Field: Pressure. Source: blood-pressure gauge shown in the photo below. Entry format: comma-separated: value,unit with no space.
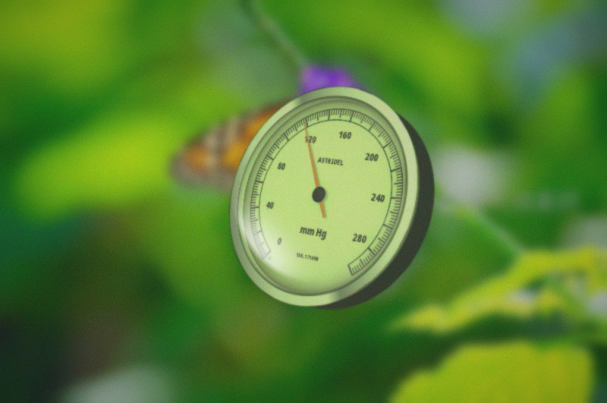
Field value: 120,mmHg
